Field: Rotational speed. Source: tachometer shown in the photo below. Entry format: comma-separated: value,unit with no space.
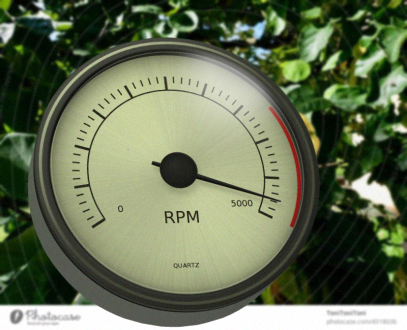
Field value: 4800,rpm
